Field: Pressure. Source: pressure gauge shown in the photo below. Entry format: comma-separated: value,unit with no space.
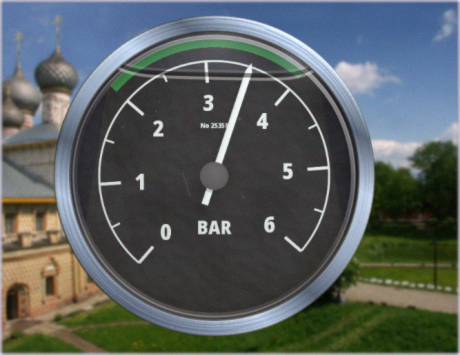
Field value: 3.5,bar
